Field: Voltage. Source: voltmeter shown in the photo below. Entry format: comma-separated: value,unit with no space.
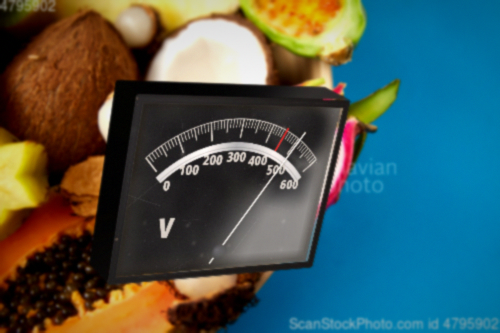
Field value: 500,V
